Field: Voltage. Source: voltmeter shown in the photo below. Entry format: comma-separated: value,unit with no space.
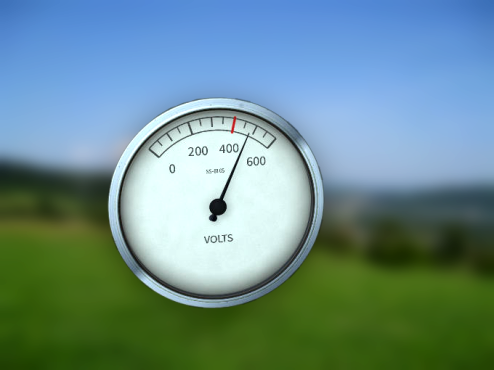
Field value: 475,V
